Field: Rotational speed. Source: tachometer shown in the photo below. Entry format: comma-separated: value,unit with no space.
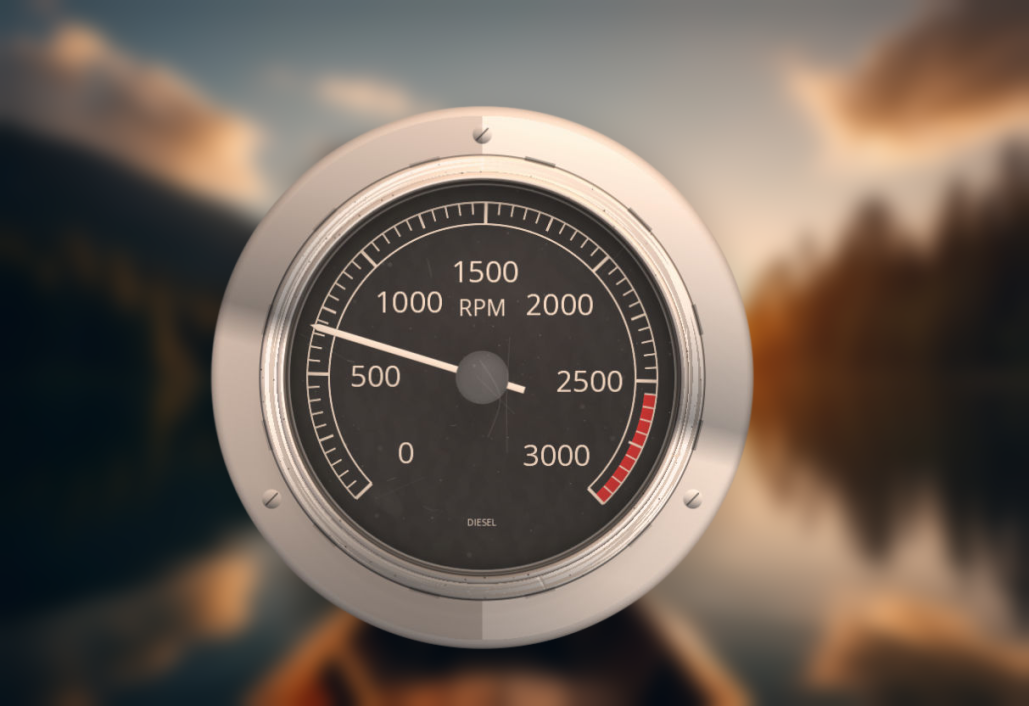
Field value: 675,rpm
